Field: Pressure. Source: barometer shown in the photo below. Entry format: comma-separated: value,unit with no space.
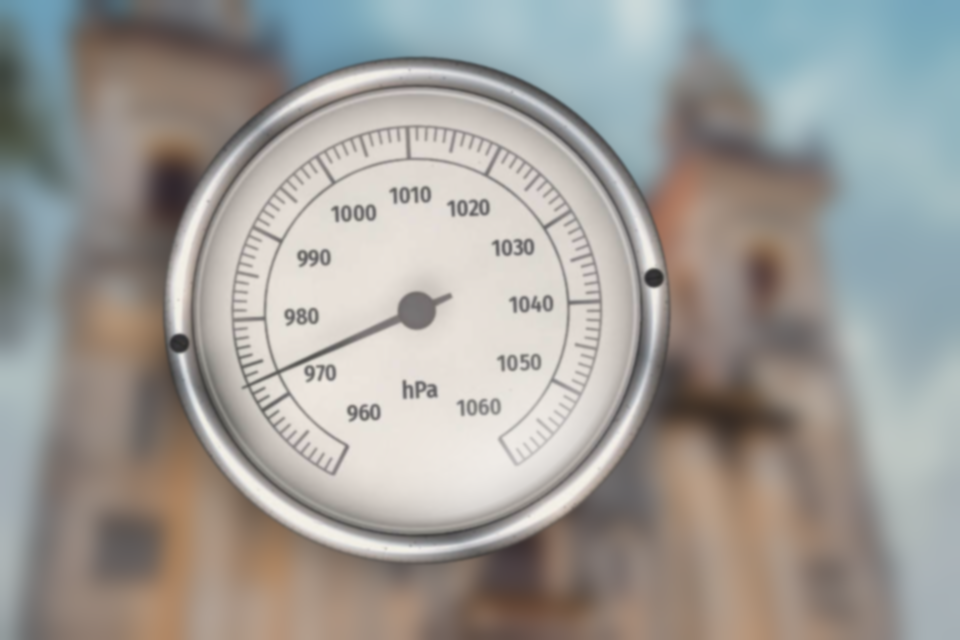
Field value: 973,hPa
